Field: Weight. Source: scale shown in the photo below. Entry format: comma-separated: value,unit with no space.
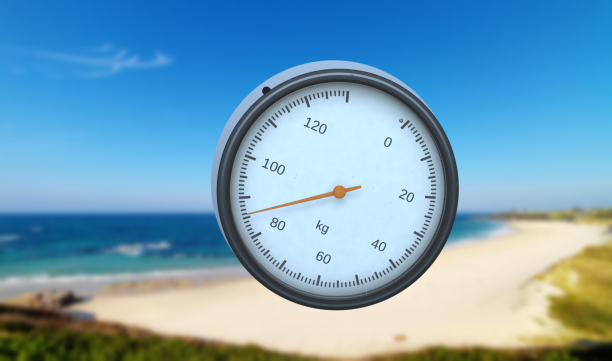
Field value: 86,kg
